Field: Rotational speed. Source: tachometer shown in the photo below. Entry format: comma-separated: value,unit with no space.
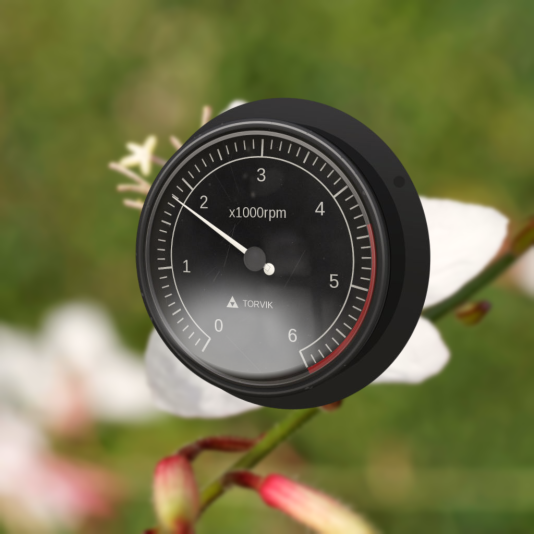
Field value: 1800,rpm
